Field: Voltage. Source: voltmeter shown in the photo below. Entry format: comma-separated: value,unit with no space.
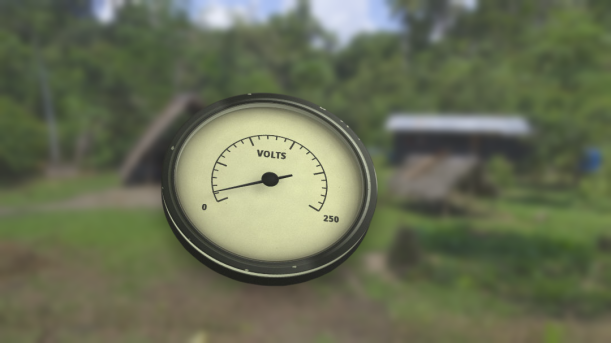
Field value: 10,V
